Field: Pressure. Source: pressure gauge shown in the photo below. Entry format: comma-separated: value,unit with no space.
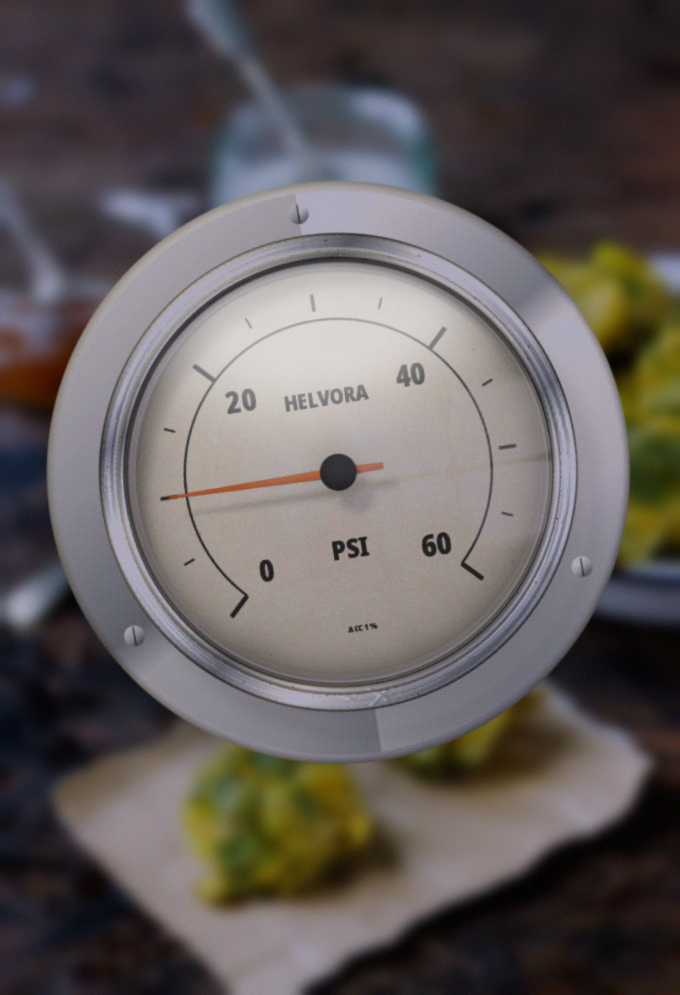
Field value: 10,psi
